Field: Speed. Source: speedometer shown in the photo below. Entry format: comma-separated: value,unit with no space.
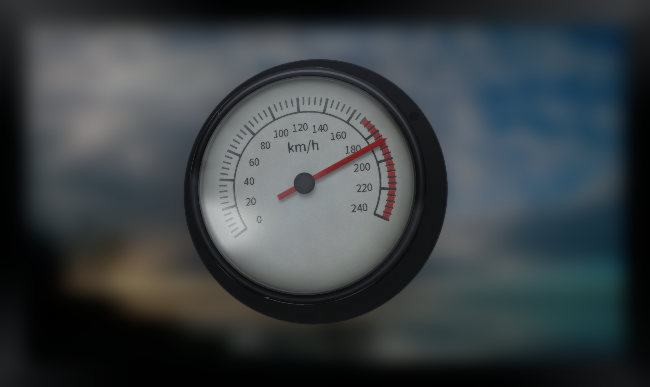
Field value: 188,km/h
